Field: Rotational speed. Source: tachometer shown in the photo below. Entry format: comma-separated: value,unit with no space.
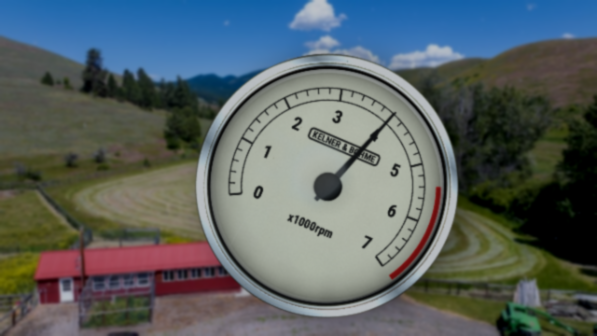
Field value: 4000,rpm
